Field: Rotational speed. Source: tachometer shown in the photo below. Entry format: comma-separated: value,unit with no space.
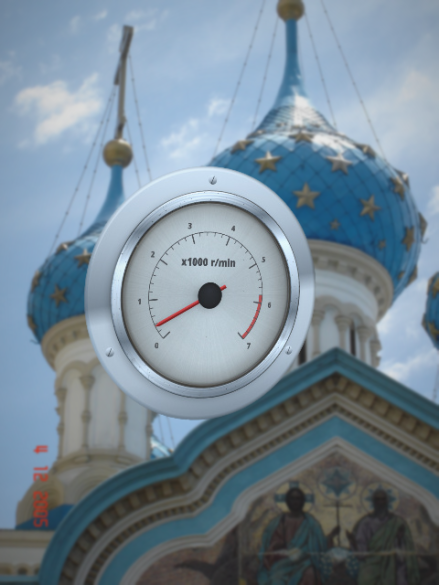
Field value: 400,rpm
